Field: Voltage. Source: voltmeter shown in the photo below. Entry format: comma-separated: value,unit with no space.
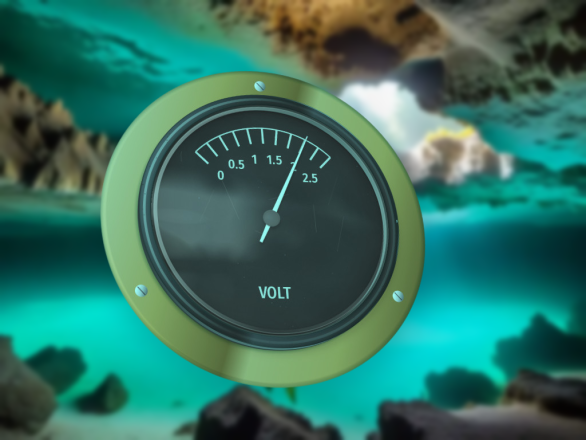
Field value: 2,V
